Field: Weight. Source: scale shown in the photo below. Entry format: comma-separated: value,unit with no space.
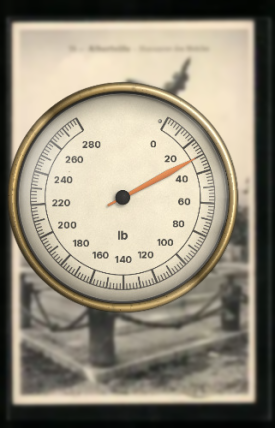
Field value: 30,lb
